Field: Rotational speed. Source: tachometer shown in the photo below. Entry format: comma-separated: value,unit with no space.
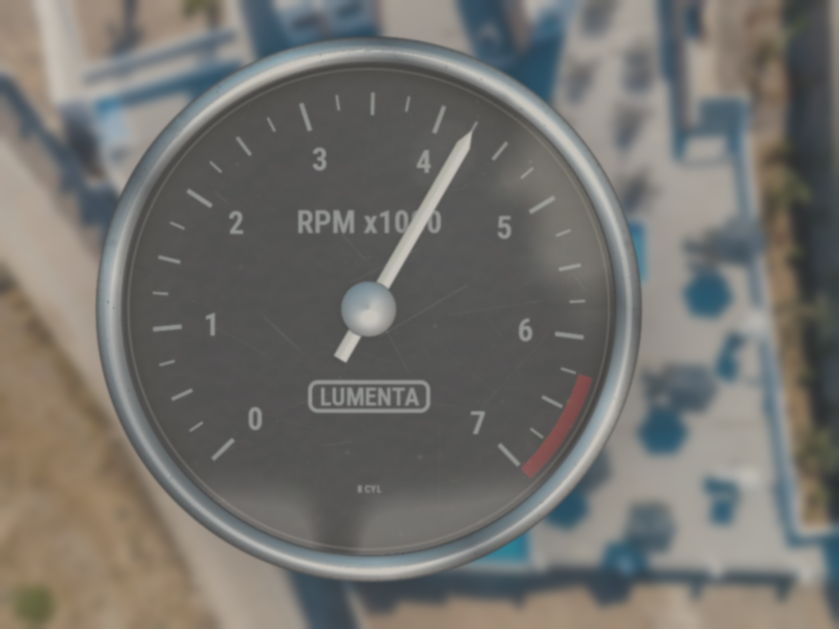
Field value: 4250,rpm
